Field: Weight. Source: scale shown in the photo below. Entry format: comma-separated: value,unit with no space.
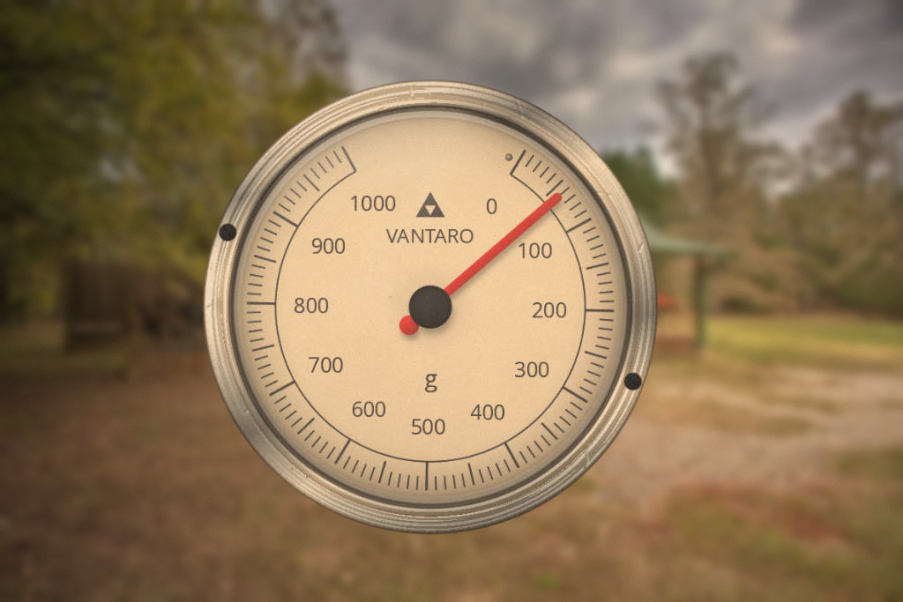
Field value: 60,g
